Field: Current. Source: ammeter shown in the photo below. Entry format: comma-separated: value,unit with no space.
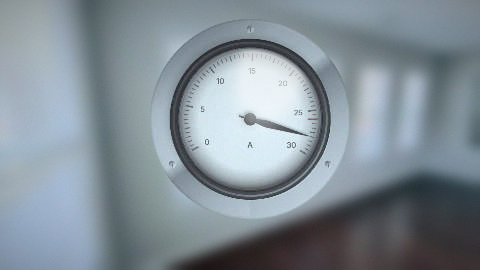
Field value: 28,A
